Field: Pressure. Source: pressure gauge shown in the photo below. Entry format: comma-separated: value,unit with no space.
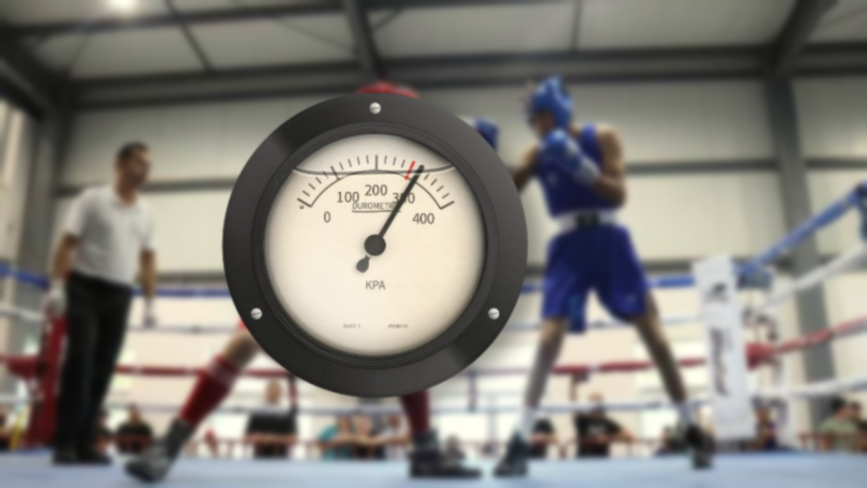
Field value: 300,kPa
